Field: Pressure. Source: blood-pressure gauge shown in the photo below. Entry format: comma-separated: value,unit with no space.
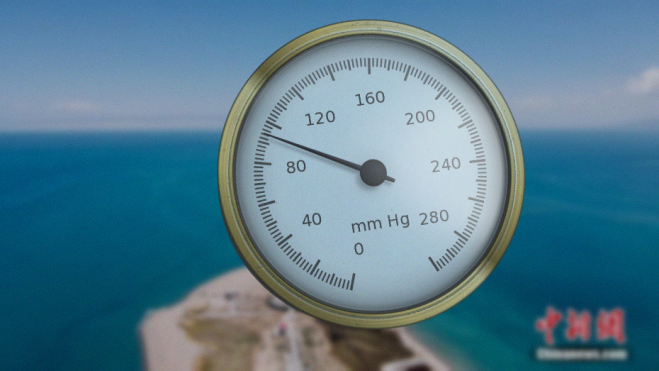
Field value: 94,mmHg
